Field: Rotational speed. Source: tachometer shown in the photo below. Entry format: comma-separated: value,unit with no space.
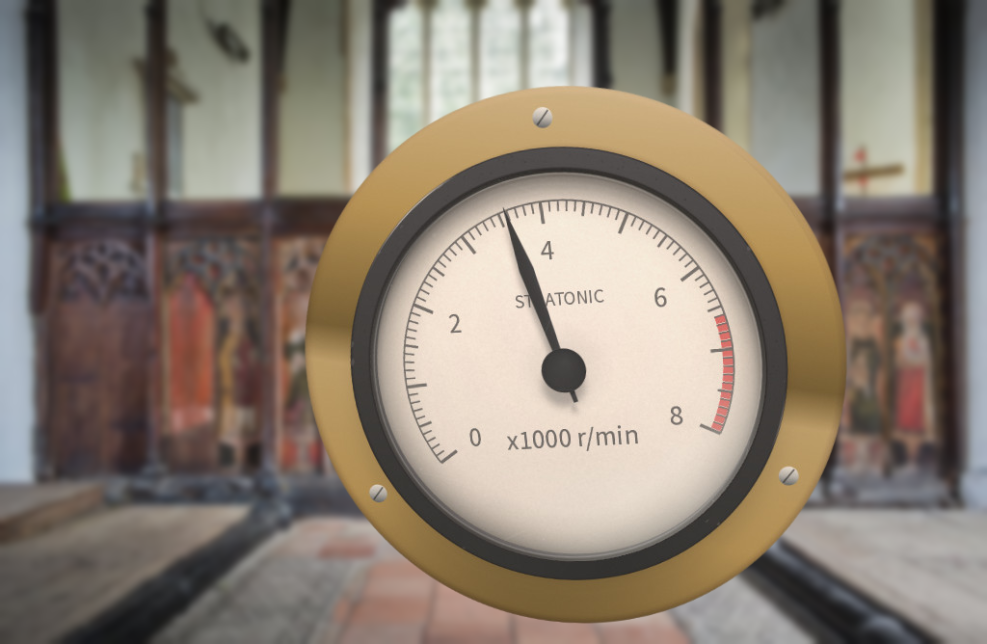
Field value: 3600,rpm
